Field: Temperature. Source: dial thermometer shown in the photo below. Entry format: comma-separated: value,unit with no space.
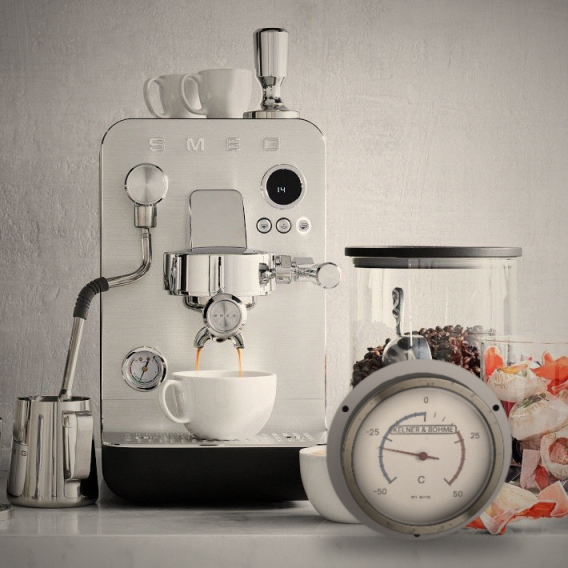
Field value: -30,°C
